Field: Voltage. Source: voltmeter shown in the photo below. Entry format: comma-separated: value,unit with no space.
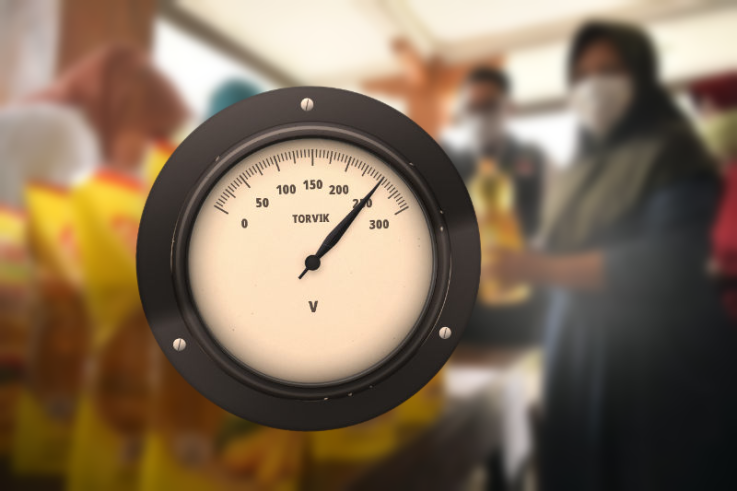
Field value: 250,V
